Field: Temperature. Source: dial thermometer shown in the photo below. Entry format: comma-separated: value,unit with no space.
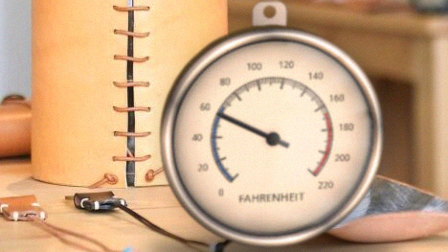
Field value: 60,°F
